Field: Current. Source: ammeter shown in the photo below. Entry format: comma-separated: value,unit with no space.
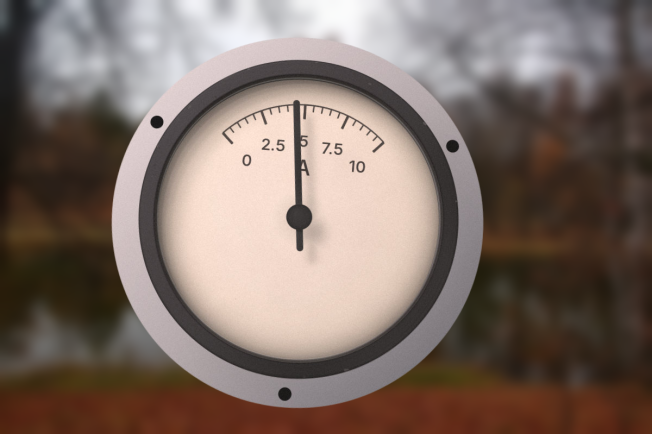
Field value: 4.5,A
